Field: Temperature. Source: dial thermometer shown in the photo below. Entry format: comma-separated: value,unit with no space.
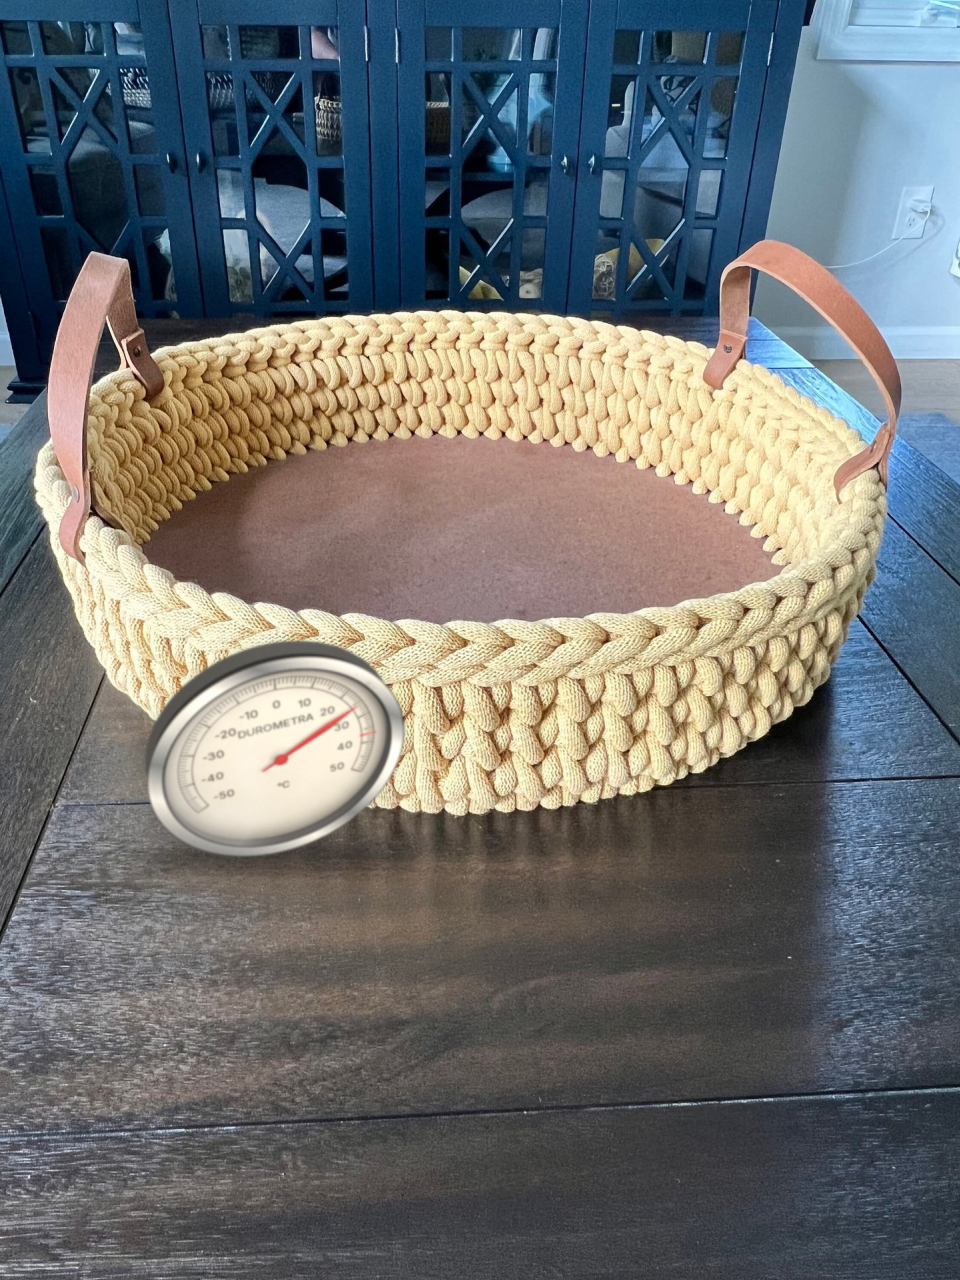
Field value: 25,°C
